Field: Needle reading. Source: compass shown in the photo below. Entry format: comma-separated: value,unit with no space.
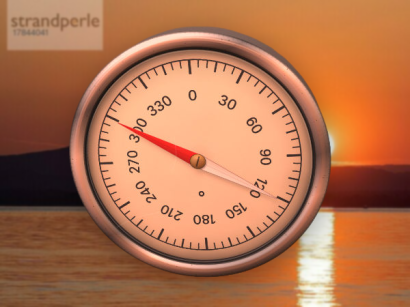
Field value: 300,°
